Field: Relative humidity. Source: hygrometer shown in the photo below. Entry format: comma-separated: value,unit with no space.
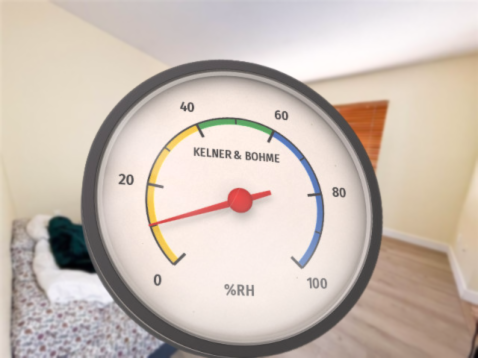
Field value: 10,%
